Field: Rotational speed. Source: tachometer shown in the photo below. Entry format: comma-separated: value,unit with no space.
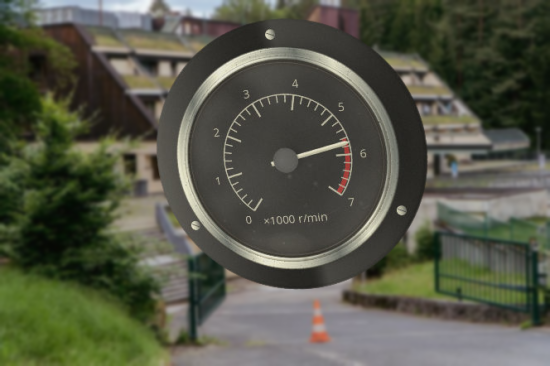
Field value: 5700,rpm
